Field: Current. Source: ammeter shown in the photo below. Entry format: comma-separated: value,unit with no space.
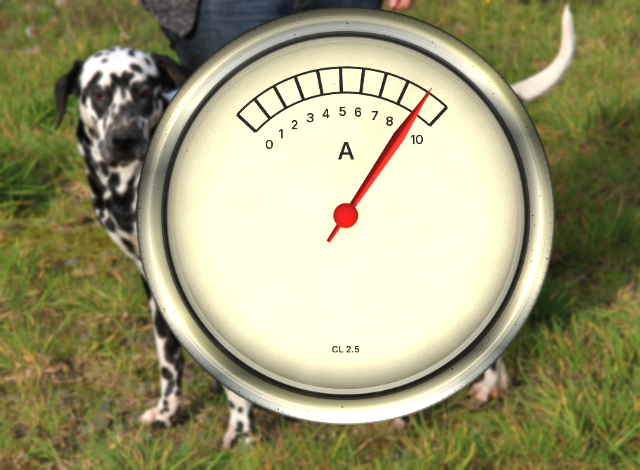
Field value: 9,A
